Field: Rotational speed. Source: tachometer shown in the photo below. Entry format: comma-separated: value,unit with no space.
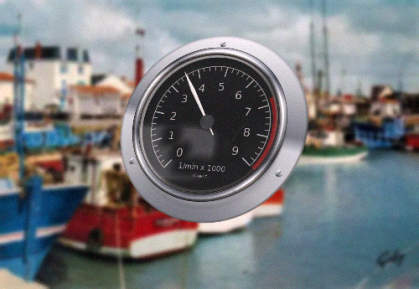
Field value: 3600,rpm
